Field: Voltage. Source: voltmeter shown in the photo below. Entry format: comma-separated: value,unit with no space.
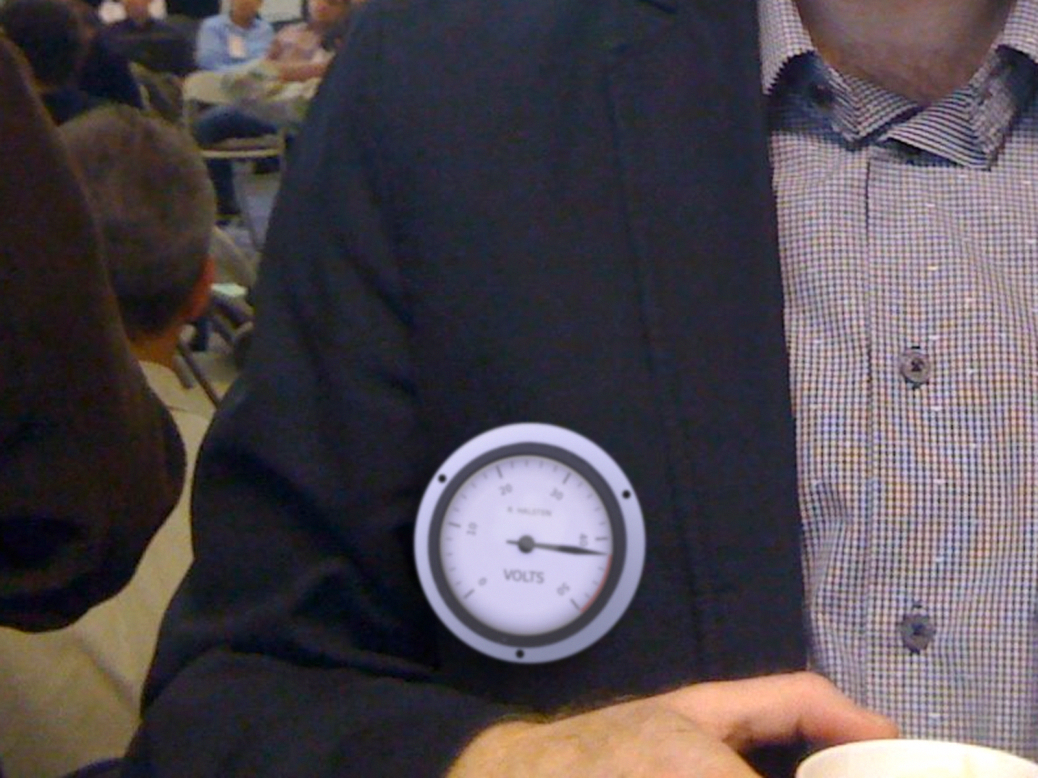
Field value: 42,V
